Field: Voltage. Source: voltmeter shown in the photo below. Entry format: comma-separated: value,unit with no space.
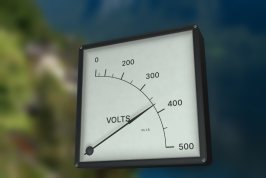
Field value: 375,V
